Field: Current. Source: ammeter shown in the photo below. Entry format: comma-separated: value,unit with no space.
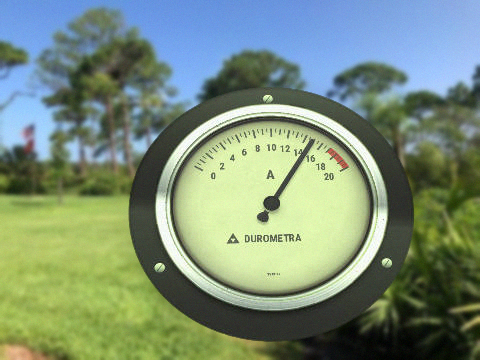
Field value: 15,A
